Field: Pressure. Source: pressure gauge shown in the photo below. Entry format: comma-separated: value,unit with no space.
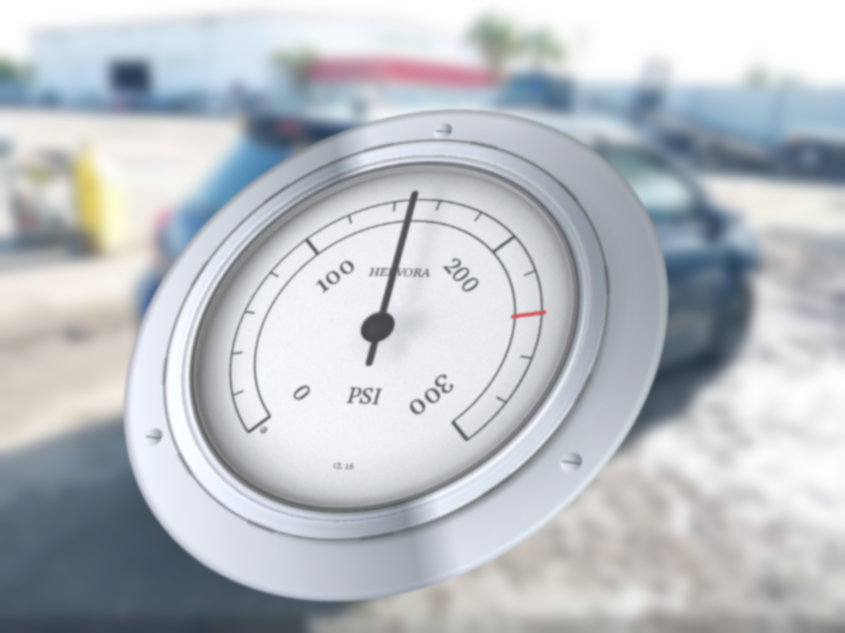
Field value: 150,psi
